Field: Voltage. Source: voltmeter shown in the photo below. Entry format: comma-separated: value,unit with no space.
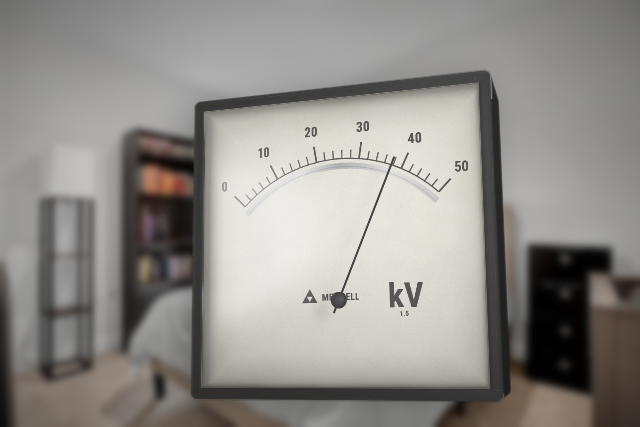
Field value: 38,kV
